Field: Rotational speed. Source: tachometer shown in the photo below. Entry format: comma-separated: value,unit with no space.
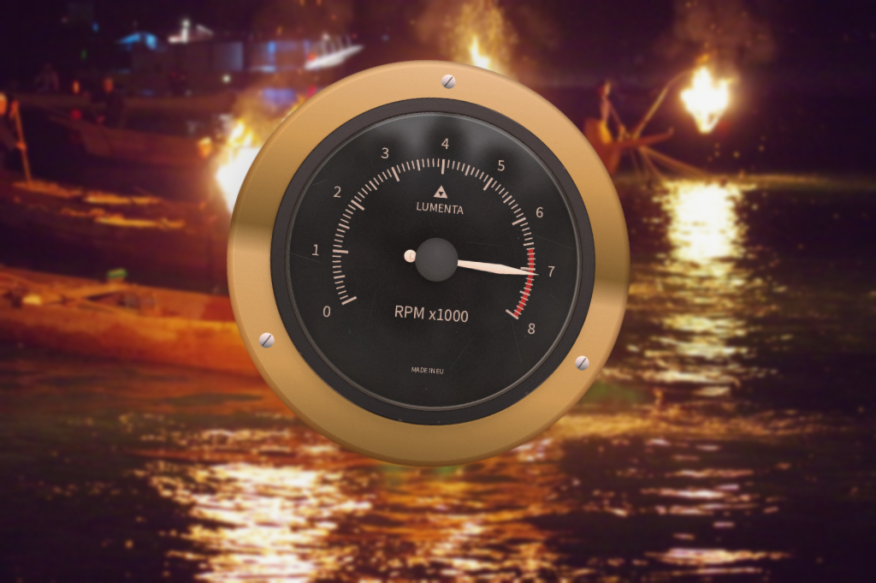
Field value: 7100,rpm
